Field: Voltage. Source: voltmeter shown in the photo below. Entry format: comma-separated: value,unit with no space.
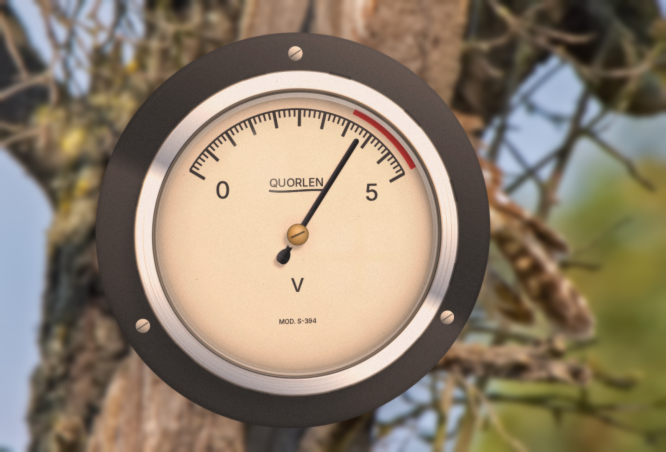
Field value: 3.8,V
